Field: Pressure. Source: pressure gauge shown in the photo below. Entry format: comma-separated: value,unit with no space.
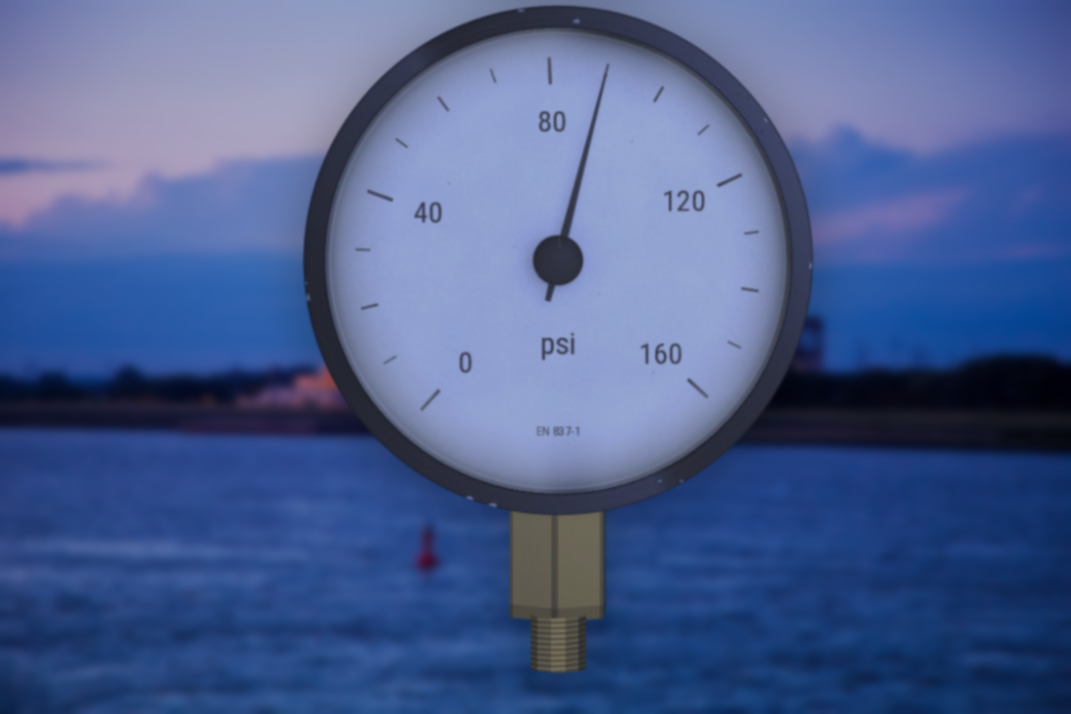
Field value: 90,psi
